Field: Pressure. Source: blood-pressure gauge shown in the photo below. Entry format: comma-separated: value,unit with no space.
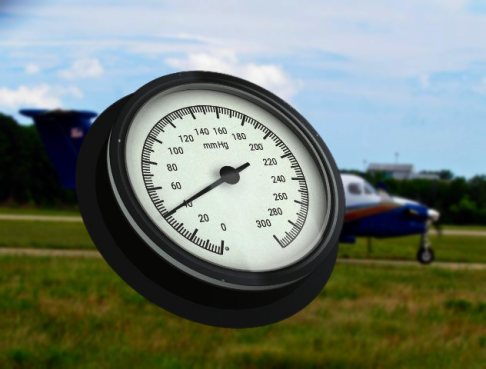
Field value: 40,mmHg
